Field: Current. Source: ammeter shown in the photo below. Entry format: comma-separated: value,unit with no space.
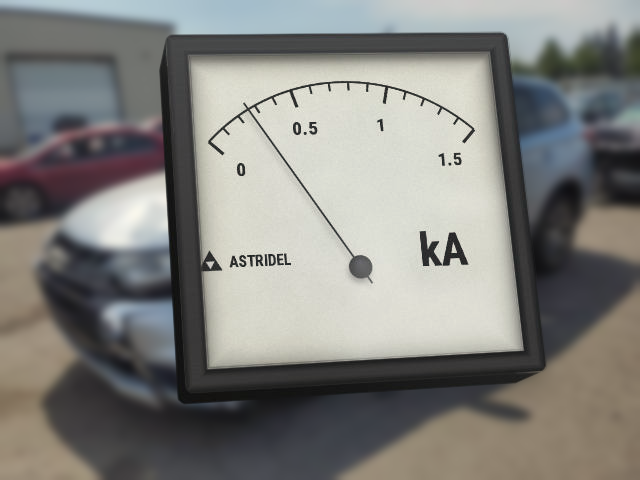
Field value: 0.25,kA
